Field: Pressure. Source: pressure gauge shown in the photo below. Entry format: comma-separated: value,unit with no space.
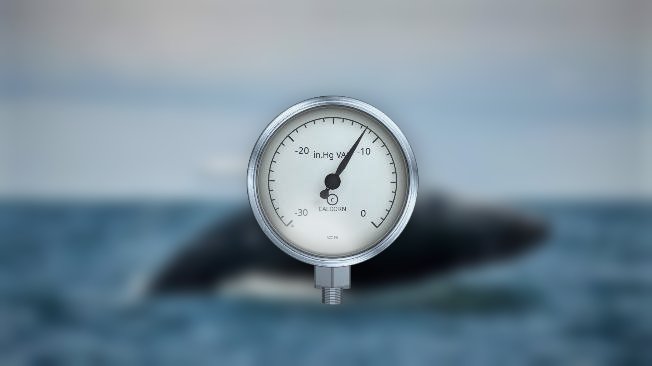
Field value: -11.5,inHg
